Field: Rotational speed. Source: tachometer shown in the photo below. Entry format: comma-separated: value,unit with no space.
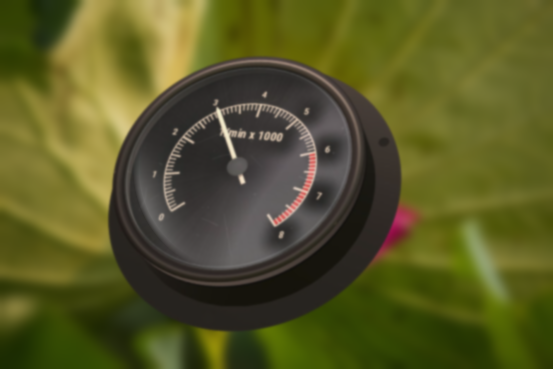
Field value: 3000,rpm
